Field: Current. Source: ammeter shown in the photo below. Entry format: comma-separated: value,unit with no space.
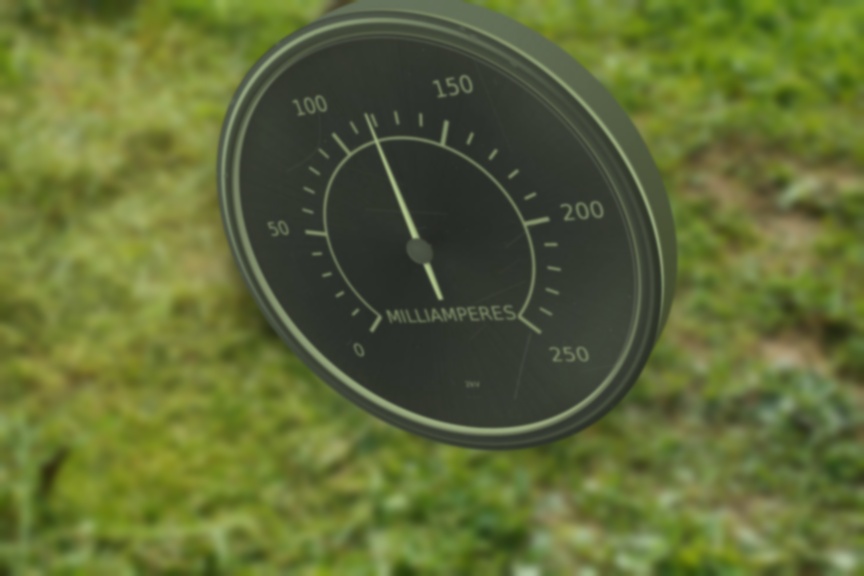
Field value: 120,mA
